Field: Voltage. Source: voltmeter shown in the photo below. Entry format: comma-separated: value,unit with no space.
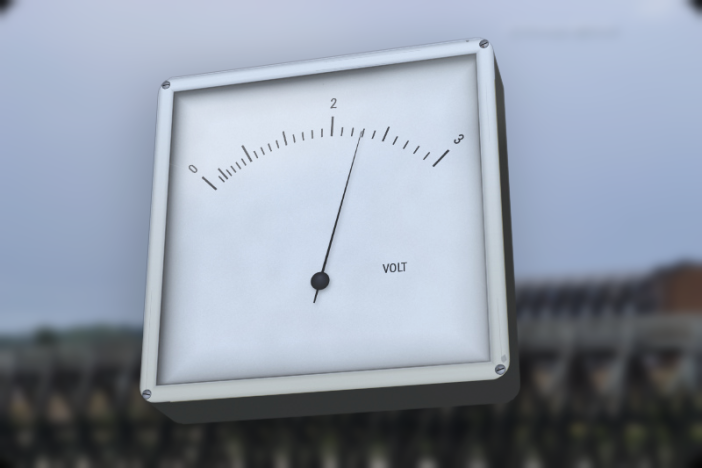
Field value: 2.3,V
